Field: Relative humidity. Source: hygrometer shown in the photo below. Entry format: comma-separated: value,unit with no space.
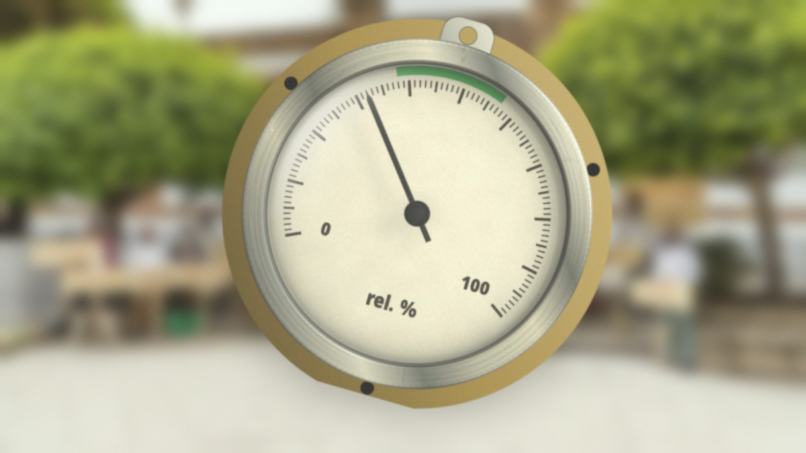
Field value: 32,%
